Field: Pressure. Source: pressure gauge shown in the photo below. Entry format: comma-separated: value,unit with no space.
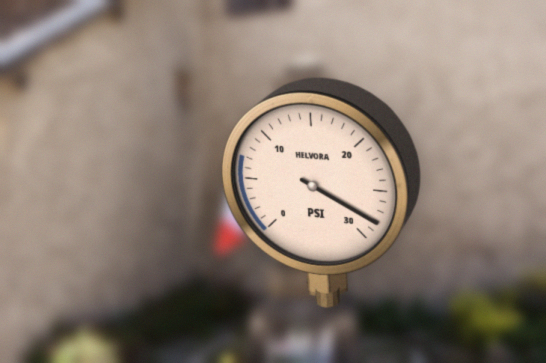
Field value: 28,psi
